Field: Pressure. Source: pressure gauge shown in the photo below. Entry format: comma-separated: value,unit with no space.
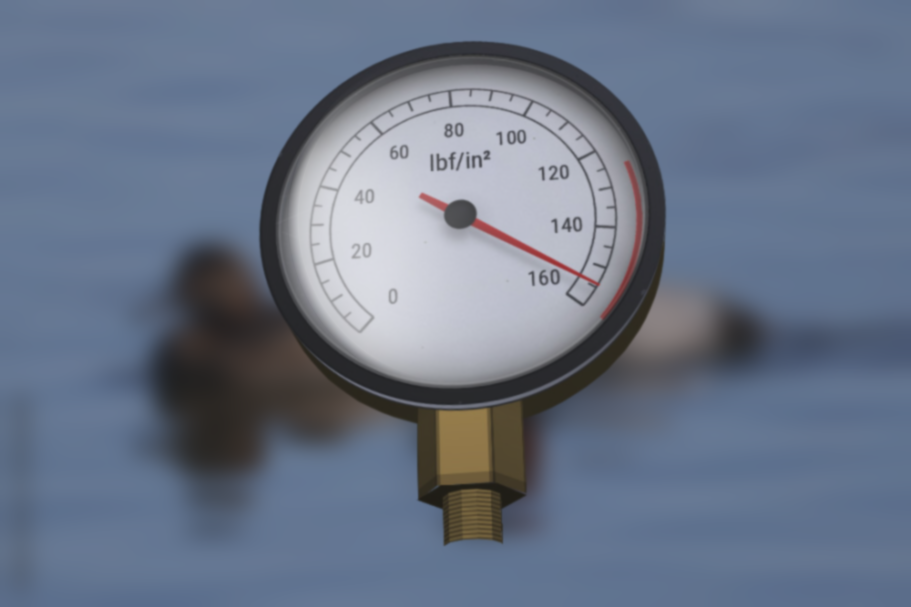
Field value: 155,psi
